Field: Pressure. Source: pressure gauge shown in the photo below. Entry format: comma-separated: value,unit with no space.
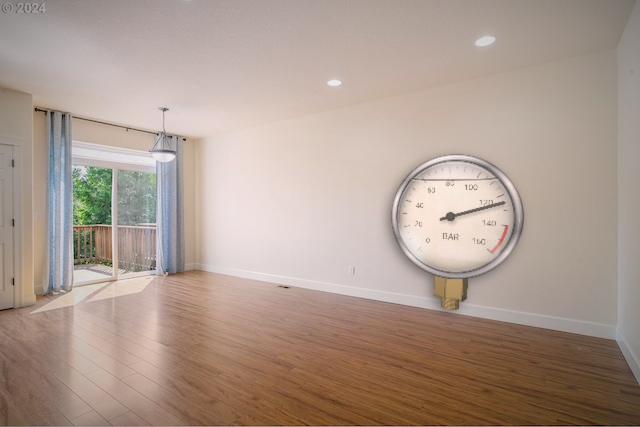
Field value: 125,bar
